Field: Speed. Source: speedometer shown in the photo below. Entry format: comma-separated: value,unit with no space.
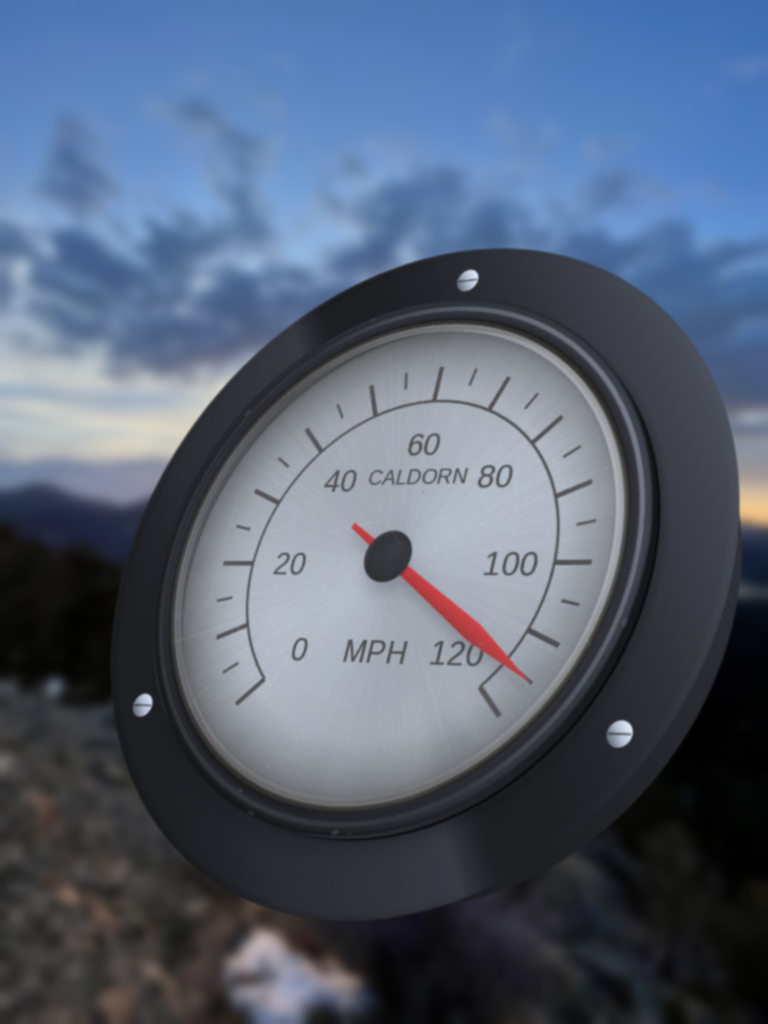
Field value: 115,mph
